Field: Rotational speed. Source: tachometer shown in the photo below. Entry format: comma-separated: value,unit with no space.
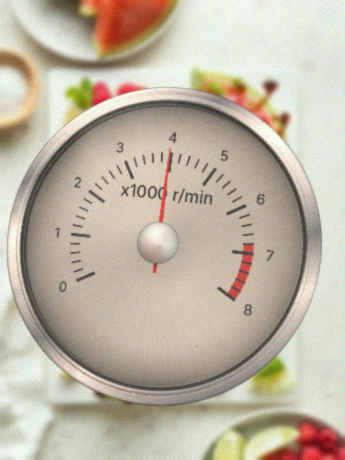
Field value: 4000,rpm
